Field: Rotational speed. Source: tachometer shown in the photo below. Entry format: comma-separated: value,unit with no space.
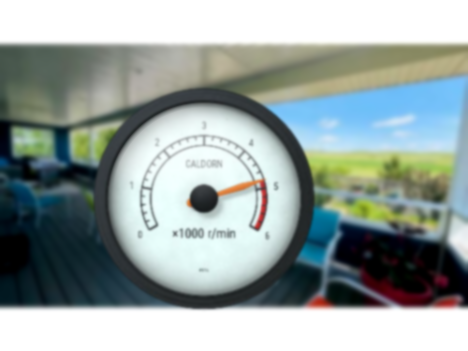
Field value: 4800,rpm
